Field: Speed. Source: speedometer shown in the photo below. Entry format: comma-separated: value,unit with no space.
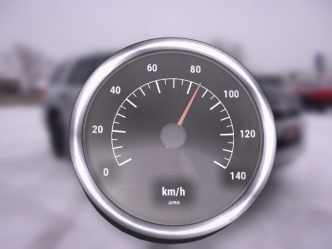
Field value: 85,km/h
